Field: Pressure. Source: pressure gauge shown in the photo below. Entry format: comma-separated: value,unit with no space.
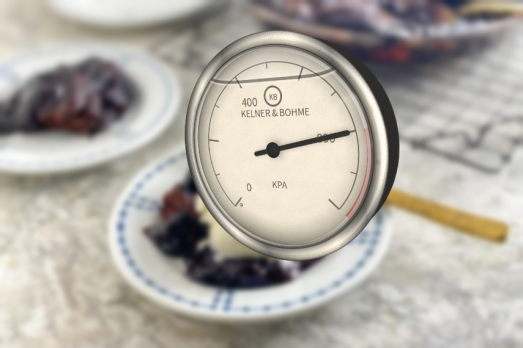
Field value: 800,kPa
